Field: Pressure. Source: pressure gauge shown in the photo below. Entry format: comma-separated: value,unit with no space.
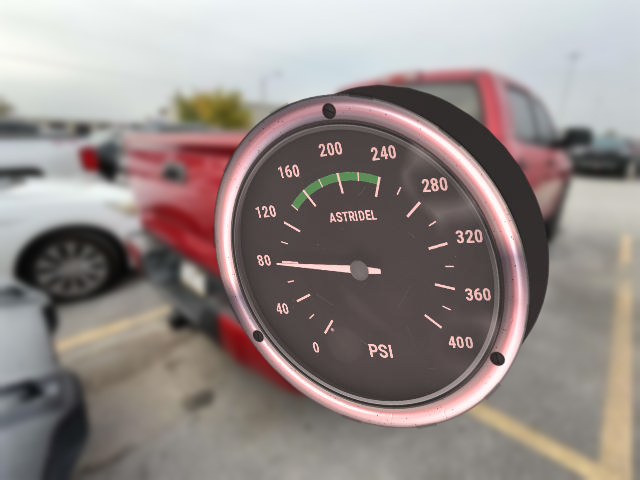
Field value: 80,psi
